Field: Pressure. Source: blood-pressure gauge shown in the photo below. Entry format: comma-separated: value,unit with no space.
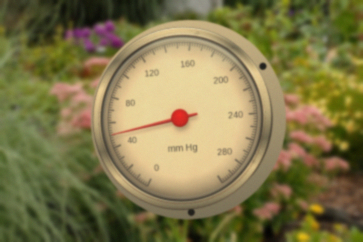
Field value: 50,mmHg
